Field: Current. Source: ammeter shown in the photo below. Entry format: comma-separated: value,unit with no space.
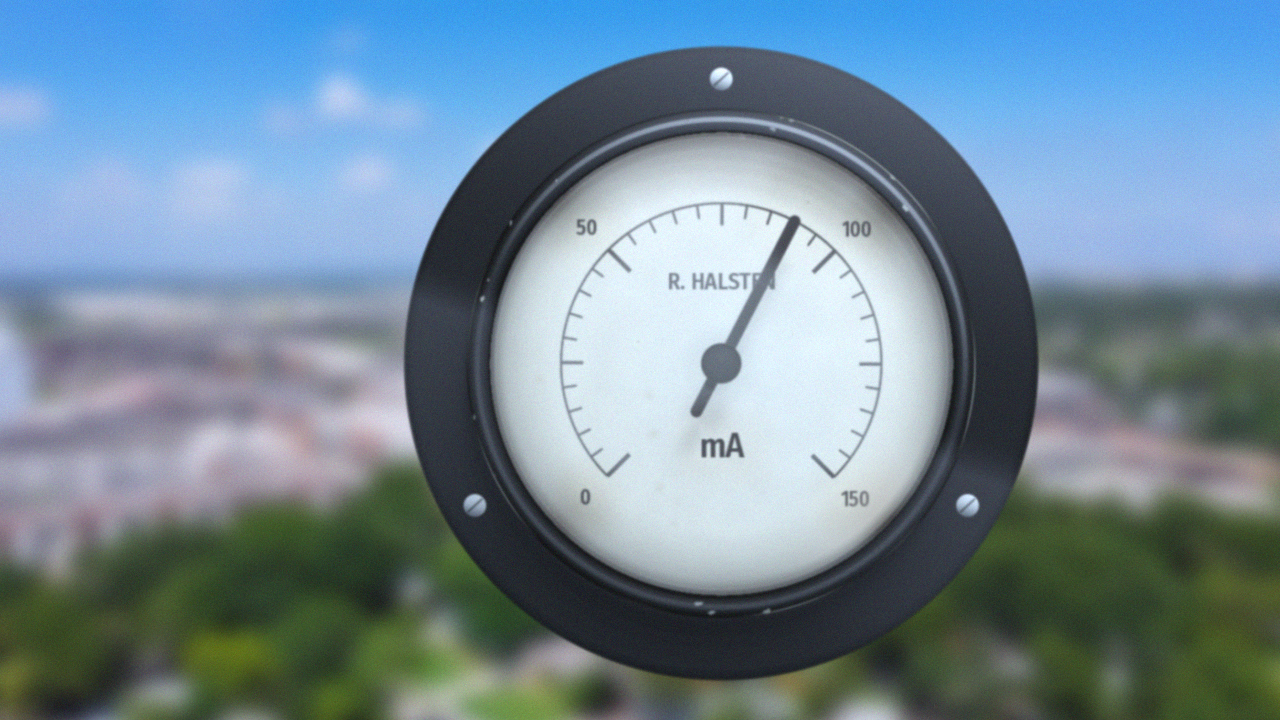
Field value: 90,mA
